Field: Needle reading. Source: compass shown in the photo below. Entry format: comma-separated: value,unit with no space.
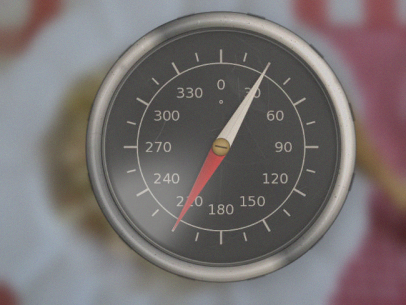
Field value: 210,°
